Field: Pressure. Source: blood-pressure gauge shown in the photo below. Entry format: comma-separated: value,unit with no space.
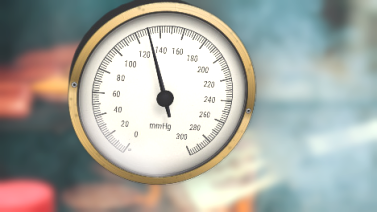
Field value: 130,mmHg
